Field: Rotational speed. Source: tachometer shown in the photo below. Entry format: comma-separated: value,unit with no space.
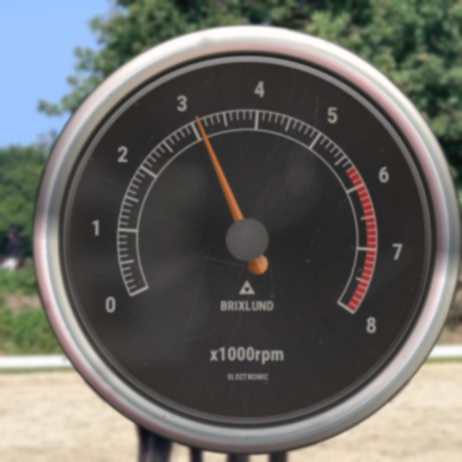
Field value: 3100,rpm
